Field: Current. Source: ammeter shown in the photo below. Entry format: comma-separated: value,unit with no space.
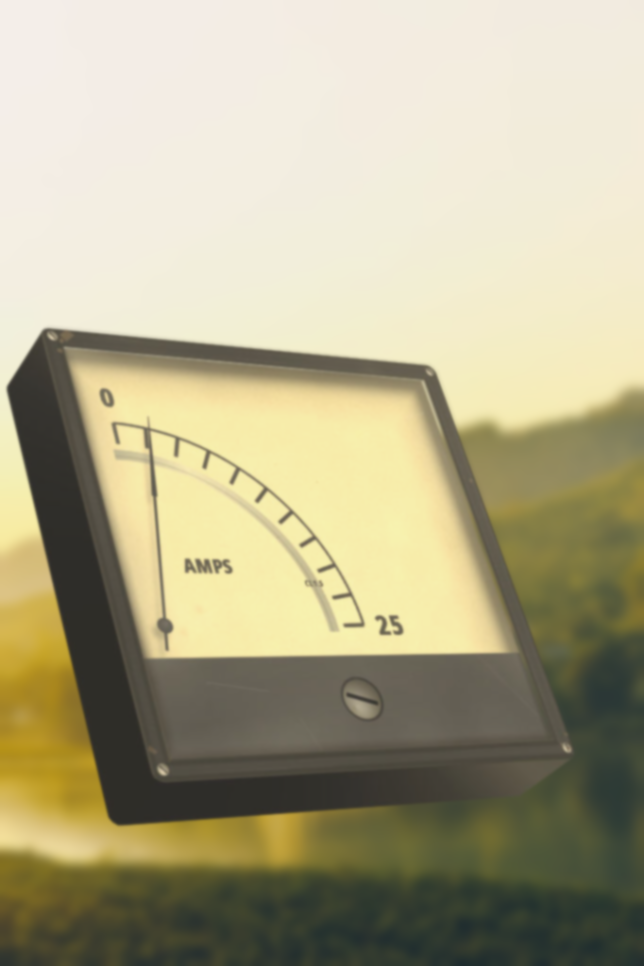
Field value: 2.5,A
